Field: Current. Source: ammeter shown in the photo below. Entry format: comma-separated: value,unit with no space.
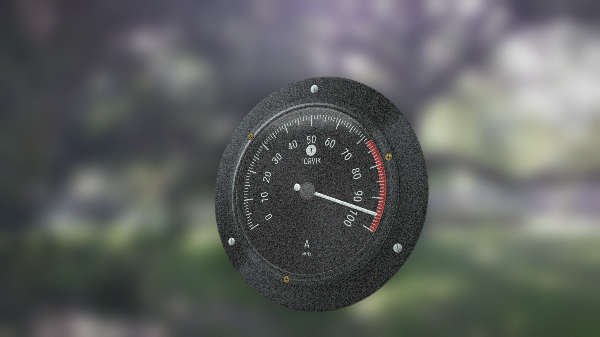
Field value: 95,A
